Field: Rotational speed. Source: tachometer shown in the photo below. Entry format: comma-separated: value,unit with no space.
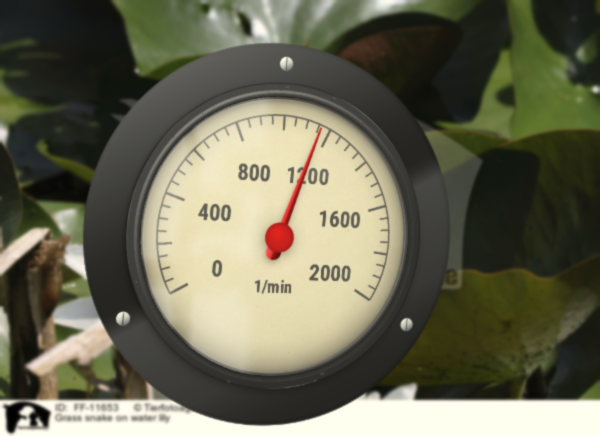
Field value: 1150,rpm
